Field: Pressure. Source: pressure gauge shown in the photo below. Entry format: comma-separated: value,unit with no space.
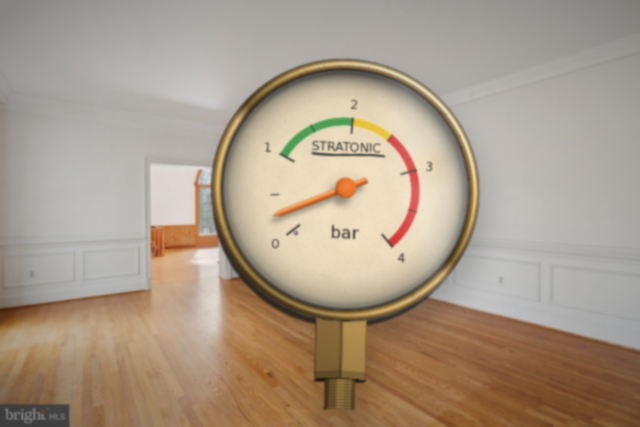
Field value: 0.25,bar
